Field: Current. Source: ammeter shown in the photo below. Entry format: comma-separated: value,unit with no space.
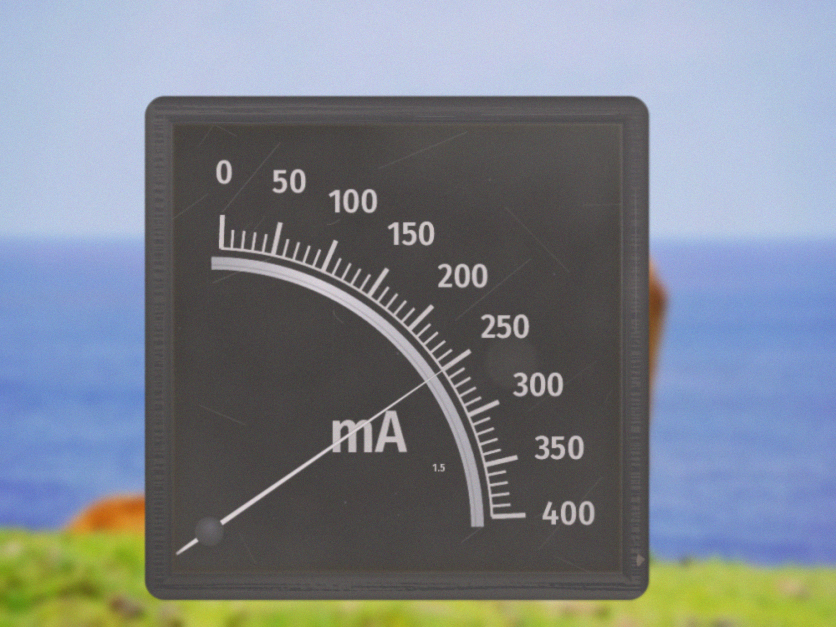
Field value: 250,mA
